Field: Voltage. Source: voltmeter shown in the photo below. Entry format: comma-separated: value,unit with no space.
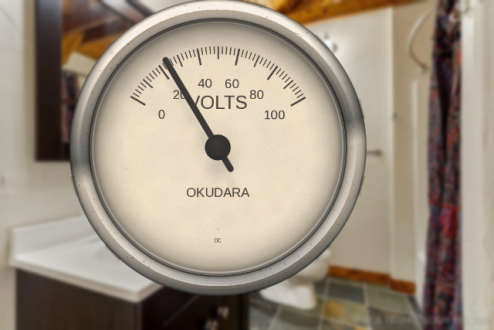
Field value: 24,V
